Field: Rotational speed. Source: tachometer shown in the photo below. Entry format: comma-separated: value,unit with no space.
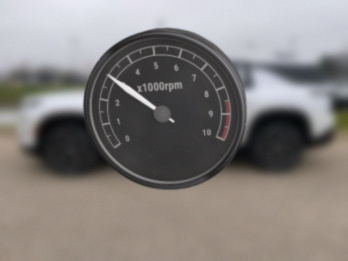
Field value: 3000,rpm
